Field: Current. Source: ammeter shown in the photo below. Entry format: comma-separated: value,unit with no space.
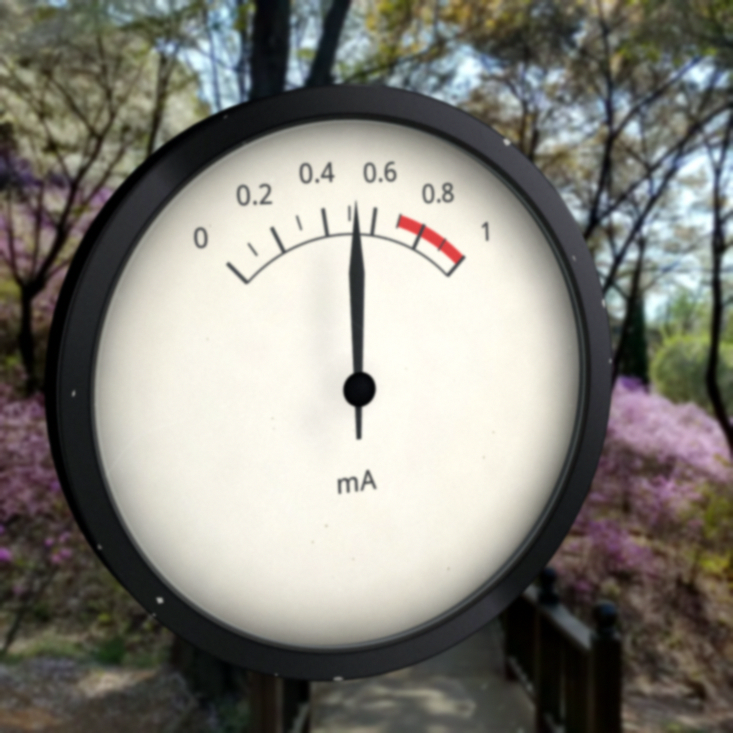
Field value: 0.5,mA
